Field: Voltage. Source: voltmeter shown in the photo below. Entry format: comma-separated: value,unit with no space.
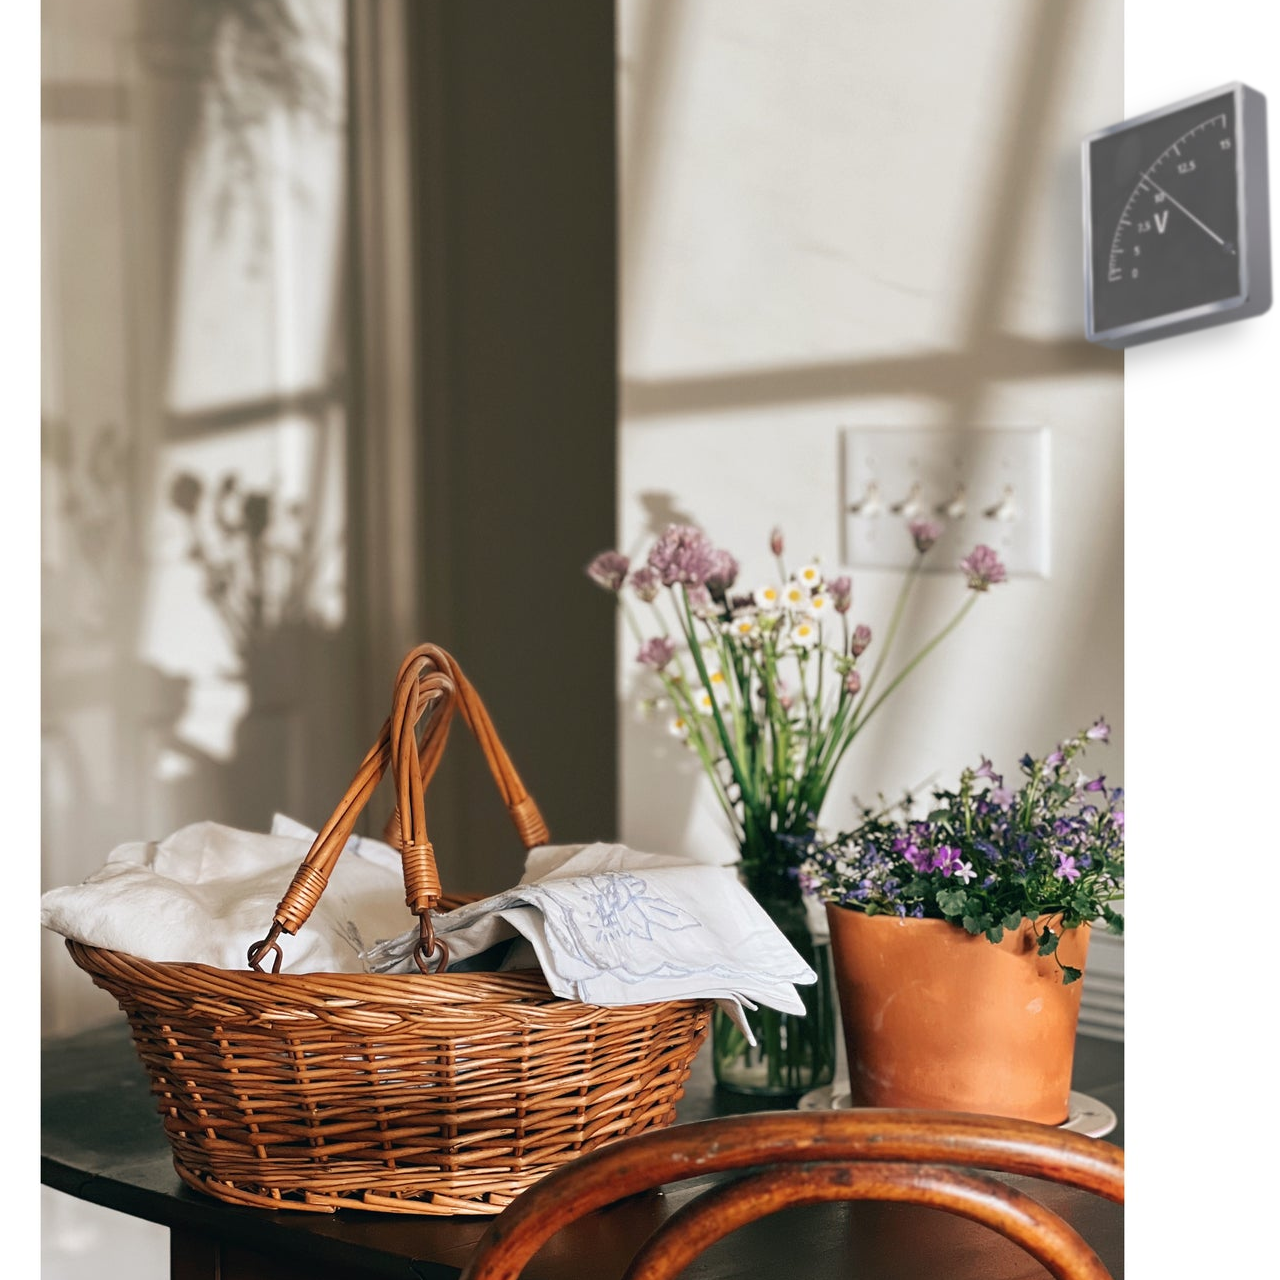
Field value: 10.5,V
